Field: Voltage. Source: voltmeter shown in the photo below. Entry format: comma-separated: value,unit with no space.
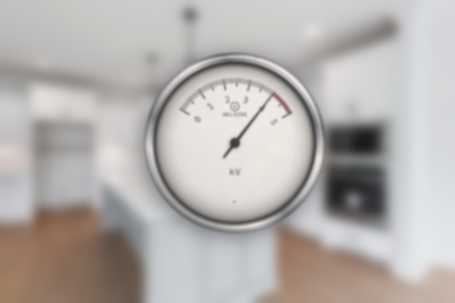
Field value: 4,kV
